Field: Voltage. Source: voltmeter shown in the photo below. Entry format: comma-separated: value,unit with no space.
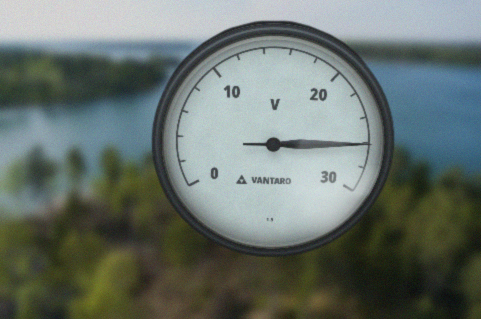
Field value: 26,V
